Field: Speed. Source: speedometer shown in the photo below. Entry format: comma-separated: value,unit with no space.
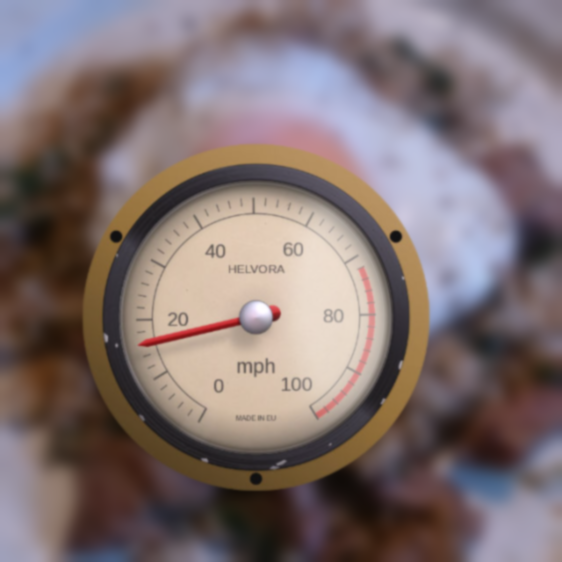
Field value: 16,mph
